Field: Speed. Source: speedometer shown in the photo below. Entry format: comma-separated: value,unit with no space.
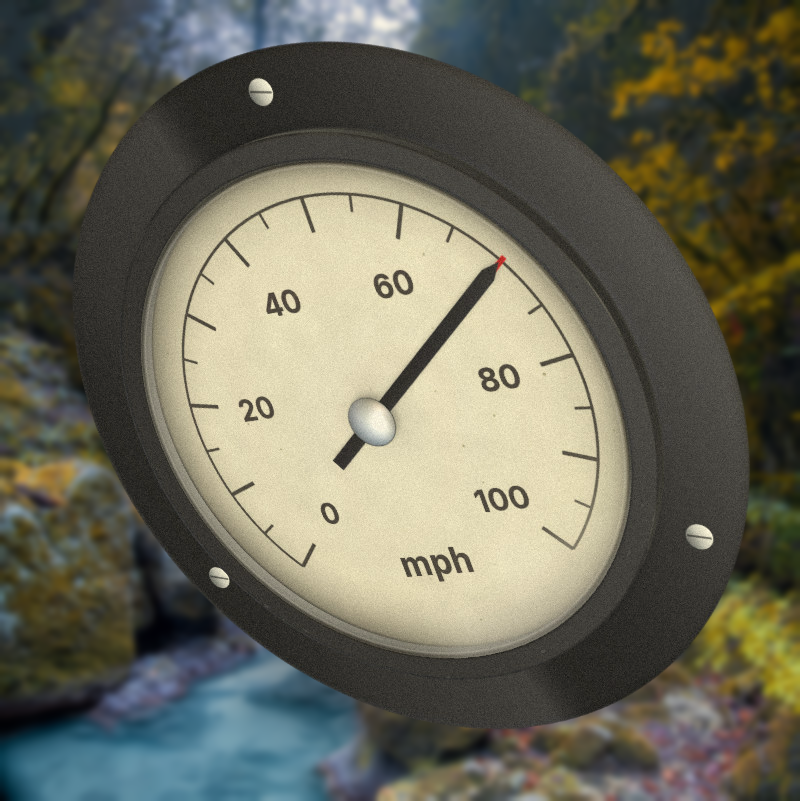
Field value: 70,mph
